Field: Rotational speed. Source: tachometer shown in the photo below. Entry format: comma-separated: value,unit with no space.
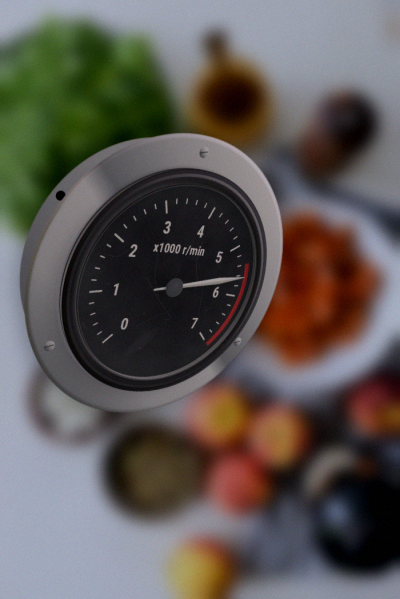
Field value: 5600,rpm
